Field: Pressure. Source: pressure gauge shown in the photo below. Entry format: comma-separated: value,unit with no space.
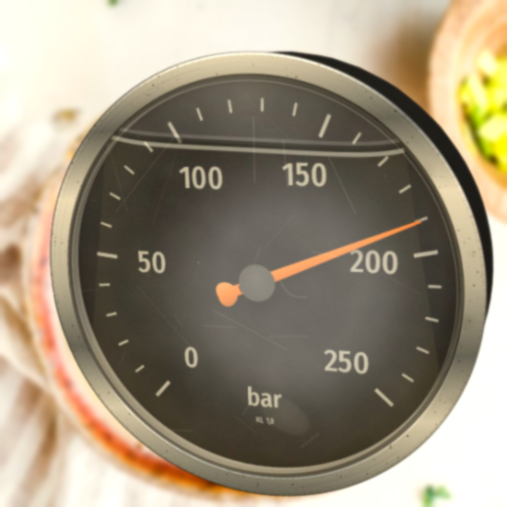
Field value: 190,bar
